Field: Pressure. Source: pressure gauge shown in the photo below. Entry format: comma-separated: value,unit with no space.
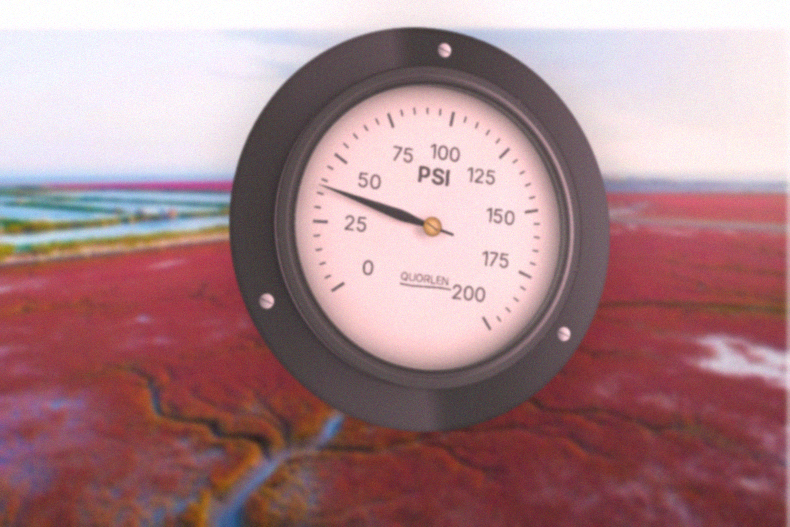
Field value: 37.5,psi
